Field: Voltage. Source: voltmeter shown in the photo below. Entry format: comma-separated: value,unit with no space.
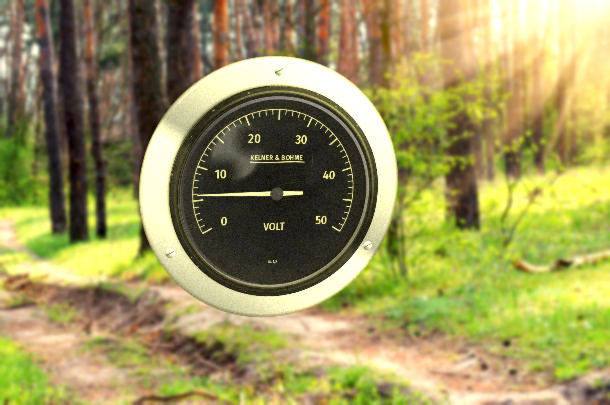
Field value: 6,V
